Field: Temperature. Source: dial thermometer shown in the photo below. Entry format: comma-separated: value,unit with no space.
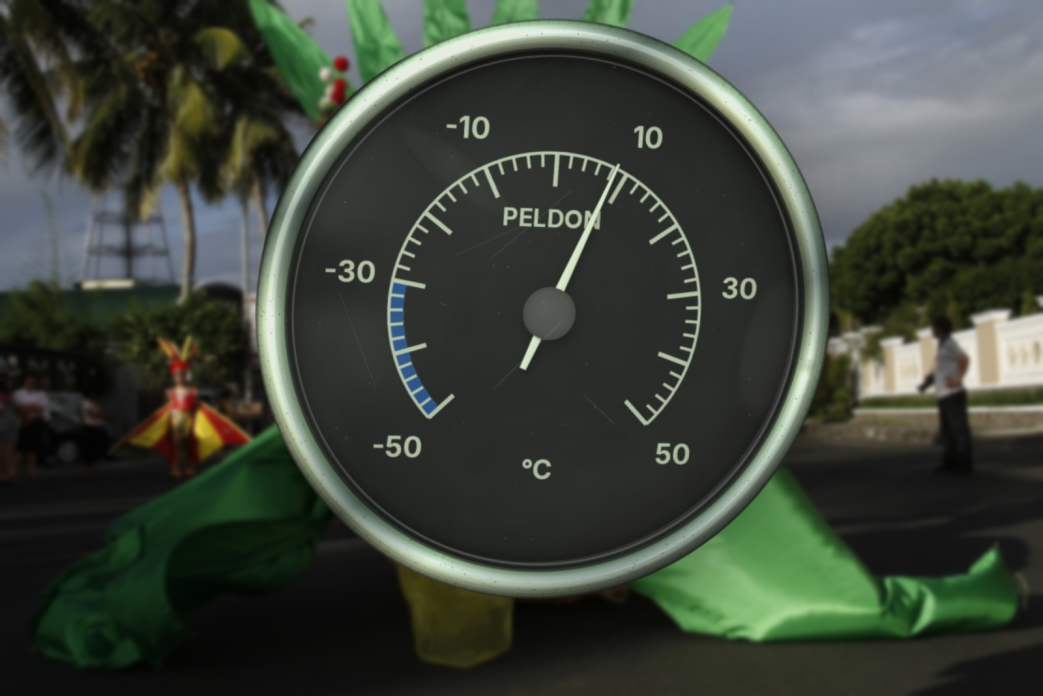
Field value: 8,°C
